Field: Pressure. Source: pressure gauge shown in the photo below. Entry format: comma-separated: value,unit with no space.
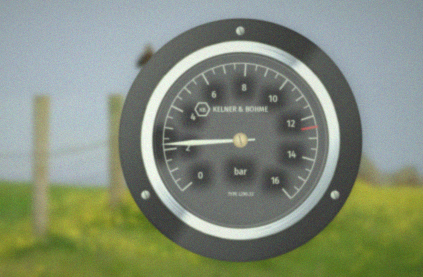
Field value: 2.25,bar
